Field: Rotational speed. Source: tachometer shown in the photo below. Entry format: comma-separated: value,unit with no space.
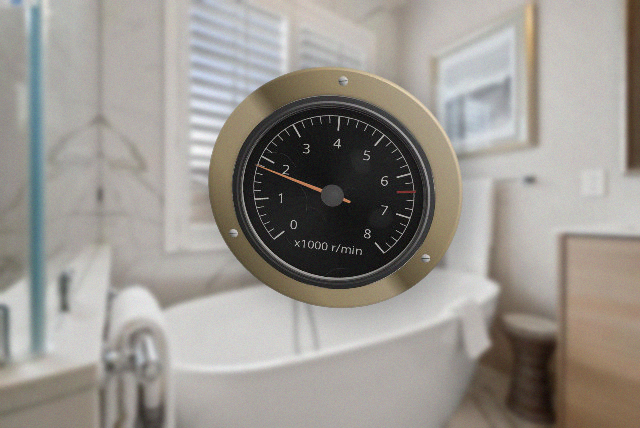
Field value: 1800,rpm
